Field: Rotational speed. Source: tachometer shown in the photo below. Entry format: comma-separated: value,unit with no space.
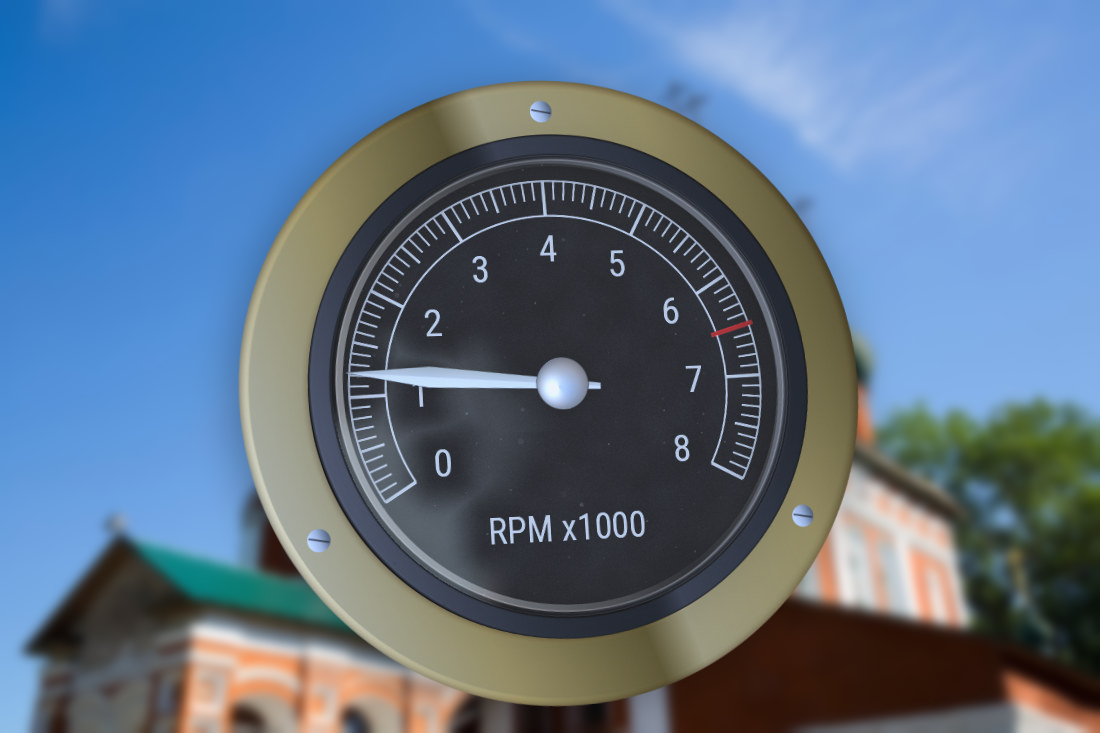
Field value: 1200,rpm
